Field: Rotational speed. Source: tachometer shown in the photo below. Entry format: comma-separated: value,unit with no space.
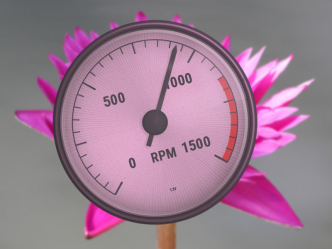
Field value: 925,rpm
